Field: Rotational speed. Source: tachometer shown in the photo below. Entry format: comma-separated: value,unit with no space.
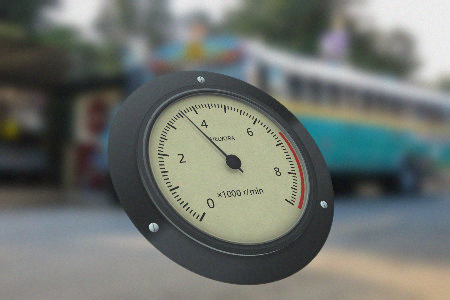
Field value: 3500,rpm
